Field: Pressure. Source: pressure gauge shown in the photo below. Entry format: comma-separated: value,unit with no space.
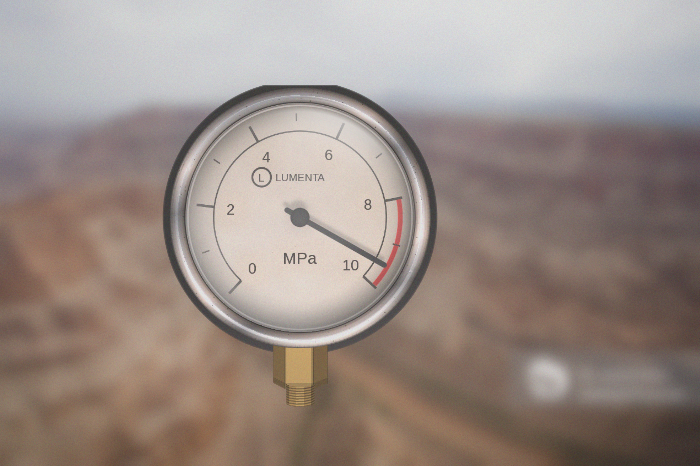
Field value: 9.5,MPa
